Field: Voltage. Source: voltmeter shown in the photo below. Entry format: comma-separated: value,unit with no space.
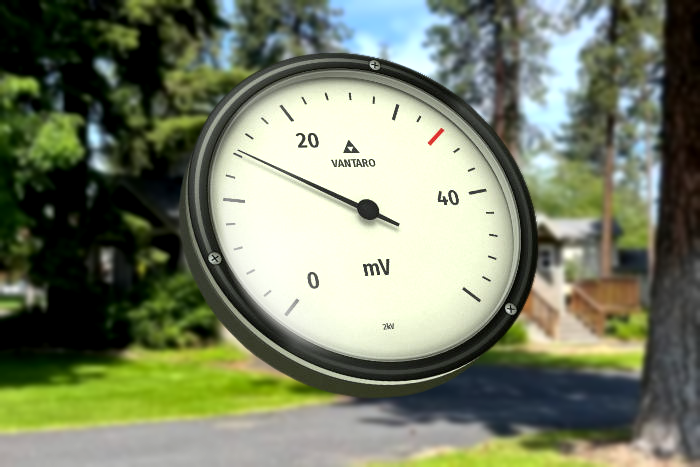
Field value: 14,mV
